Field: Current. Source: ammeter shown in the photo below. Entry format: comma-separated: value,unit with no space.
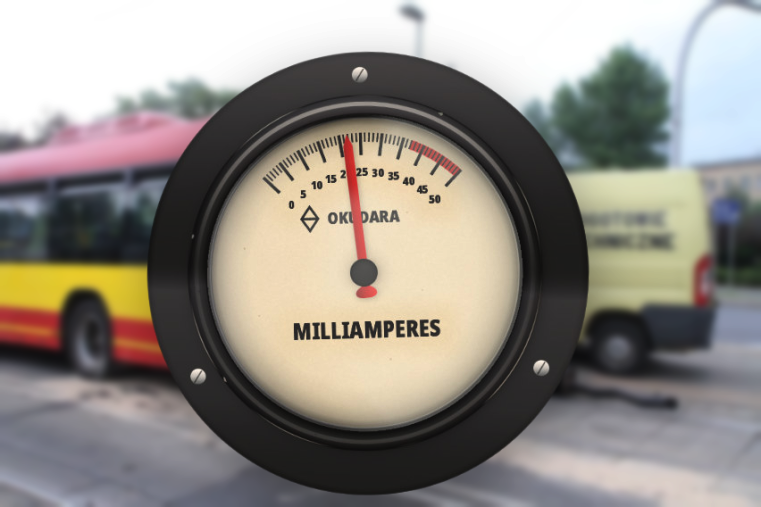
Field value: 22,mA
